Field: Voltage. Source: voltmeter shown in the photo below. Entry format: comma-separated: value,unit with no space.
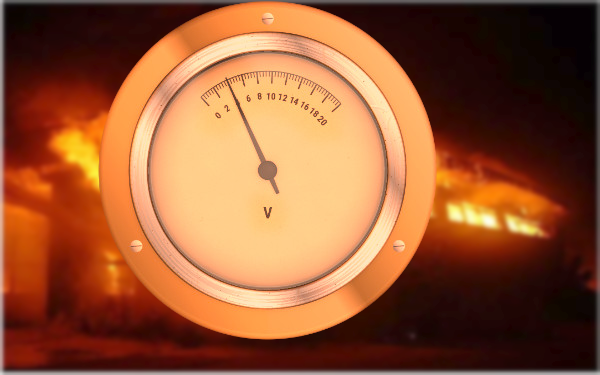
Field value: 4,V
